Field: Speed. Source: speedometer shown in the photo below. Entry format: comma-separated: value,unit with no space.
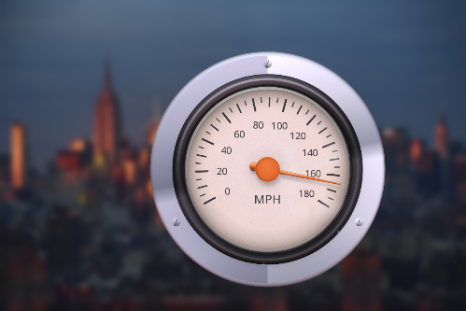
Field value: 165,mph
